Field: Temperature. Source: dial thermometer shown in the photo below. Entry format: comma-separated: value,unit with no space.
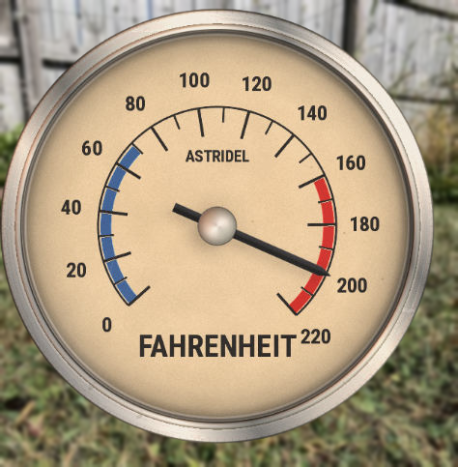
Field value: 200,°F
